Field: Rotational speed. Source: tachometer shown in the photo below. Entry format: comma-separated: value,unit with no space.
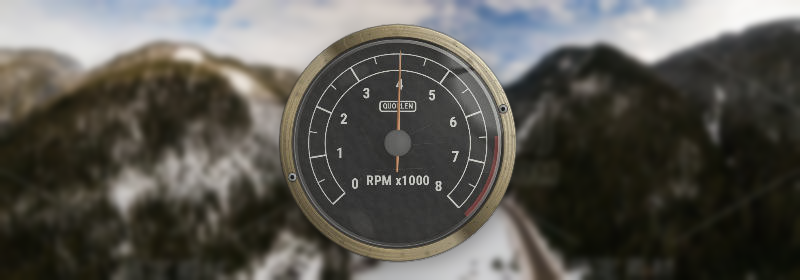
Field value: 4000,rpm
